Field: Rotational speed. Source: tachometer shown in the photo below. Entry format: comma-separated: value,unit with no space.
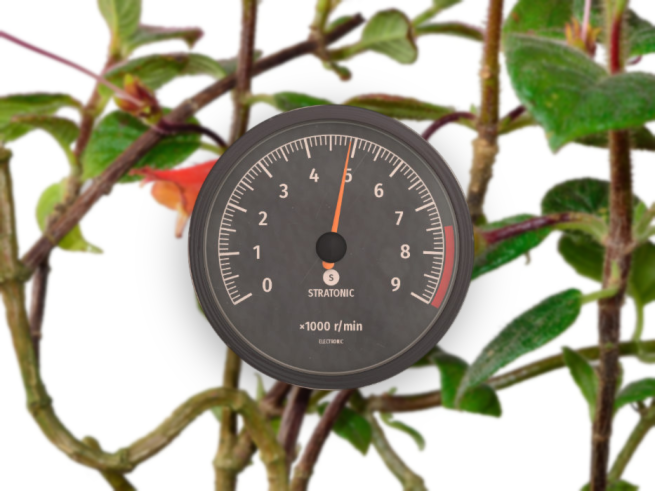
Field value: 4900,rpm
